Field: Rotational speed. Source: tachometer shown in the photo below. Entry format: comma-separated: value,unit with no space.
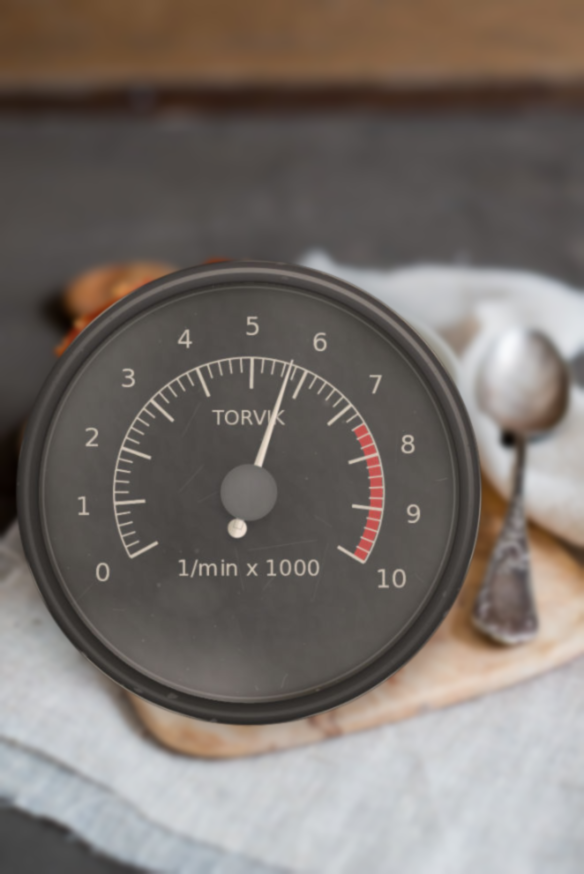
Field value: 5700,rpm
